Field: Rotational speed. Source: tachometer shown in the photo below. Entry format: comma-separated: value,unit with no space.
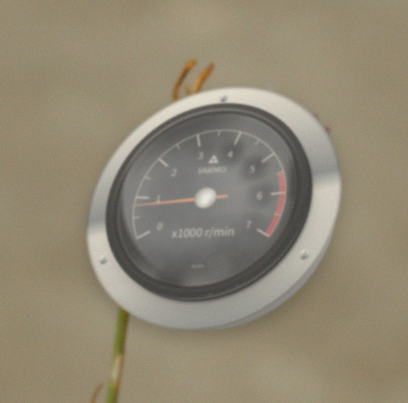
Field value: 750,rpm
